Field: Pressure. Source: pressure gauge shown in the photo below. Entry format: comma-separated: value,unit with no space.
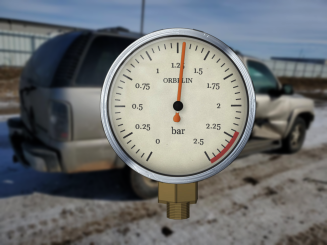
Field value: 1.3,bar
